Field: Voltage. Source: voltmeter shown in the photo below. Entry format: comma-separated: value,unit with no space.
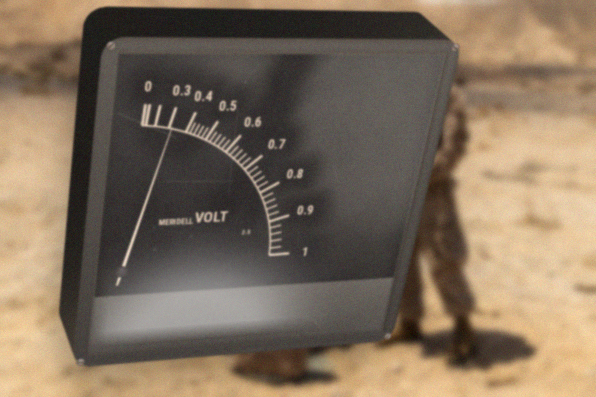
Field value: 0.3,V
